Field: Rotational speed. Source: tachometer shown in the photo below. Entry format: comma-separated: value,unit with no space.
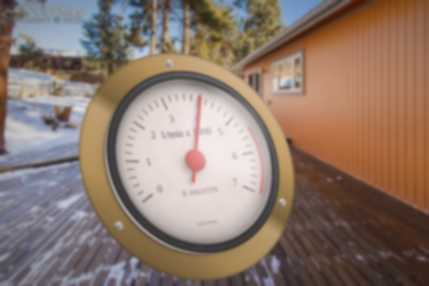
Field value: 4000,rpm
